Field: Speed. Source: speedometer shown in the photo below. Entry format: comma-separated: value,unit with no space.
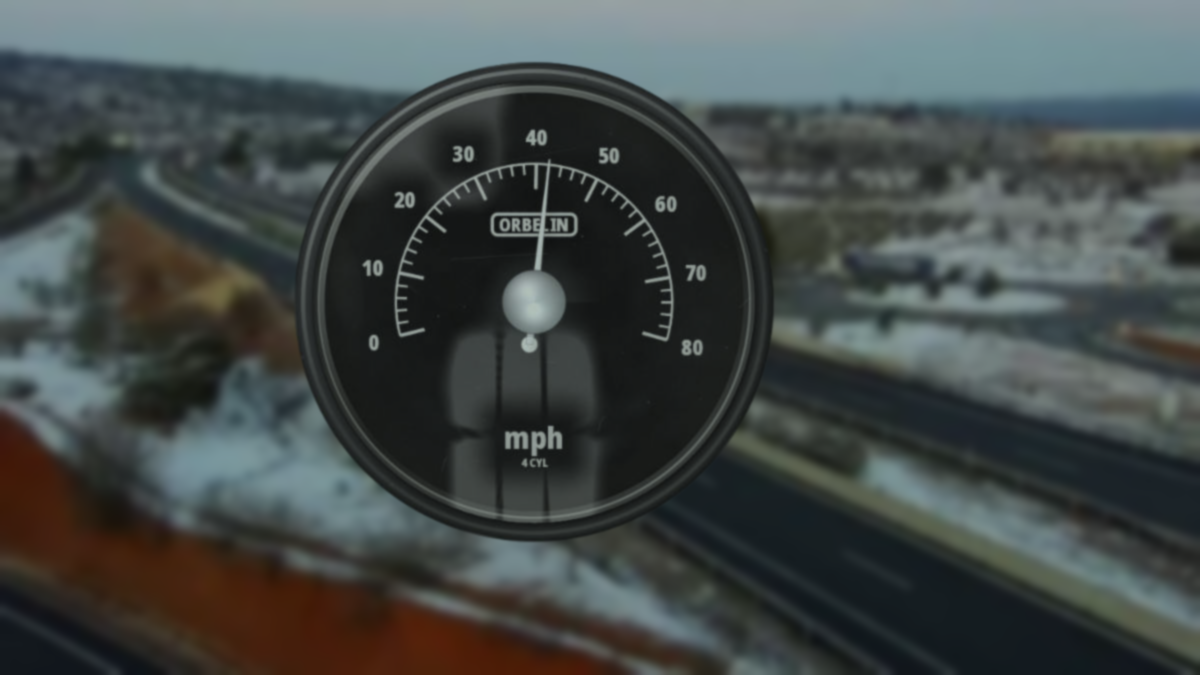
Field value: 42,mph
